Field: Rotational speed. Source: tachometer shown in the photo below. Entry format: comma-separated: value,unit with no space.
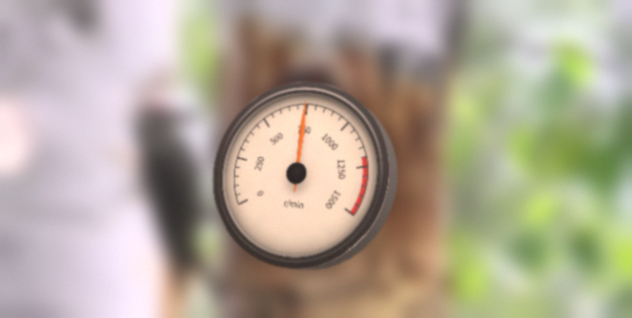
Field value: 750,rpm
